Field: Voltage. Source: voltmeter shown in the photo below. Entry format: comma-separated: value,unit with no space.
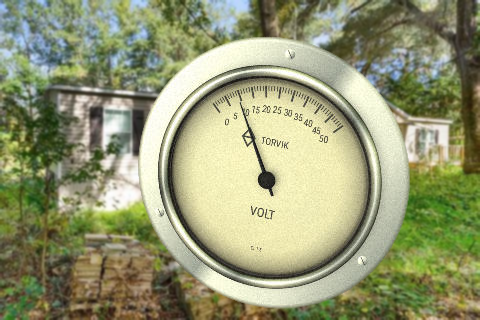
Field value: 10,V
